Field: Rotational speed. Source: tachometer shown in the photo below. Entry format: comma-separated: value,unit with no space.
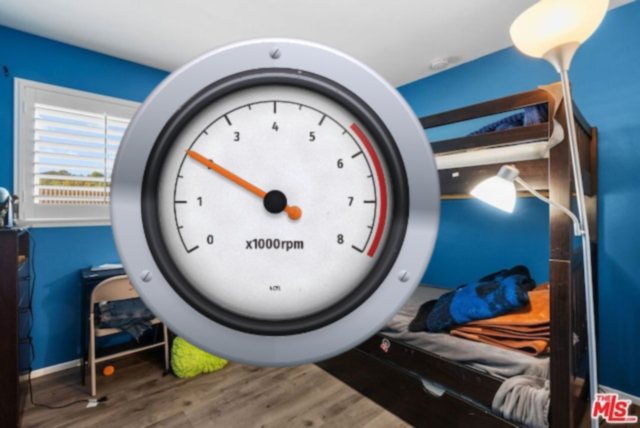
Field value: 2000,rpm
